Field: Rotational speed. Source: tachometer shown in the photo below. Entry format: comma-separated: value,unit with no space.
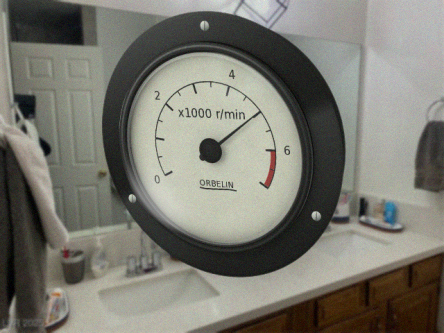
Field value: 5000,rpm
